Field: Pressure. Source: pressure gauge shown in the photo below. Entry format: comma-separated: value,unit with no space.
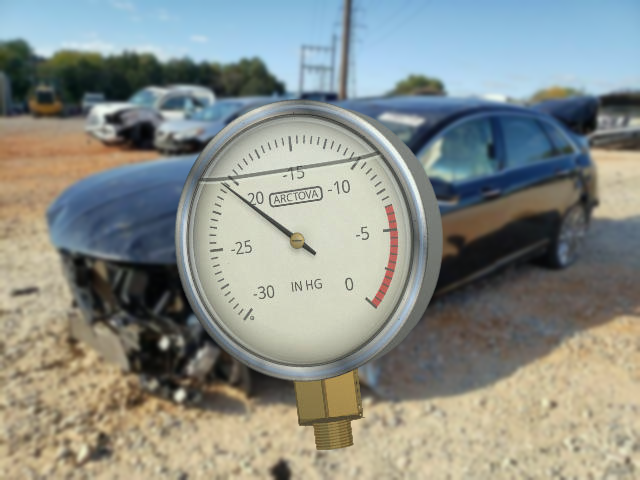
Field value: -20.5,inHg
